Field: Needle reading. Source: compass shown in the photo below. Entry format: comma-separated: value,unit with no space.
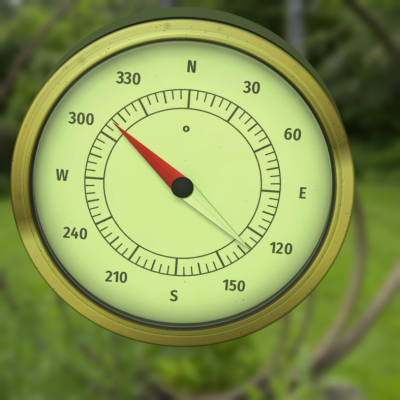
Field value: 310,°
